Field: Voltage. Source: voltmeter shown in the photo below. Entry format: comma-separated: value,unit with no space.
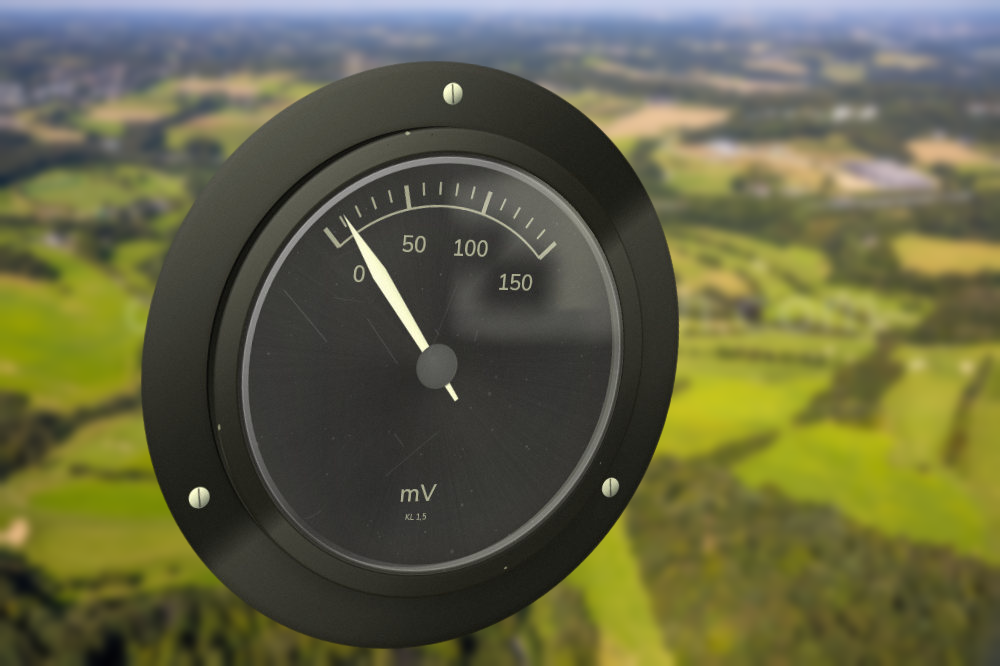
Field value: 10,mV
